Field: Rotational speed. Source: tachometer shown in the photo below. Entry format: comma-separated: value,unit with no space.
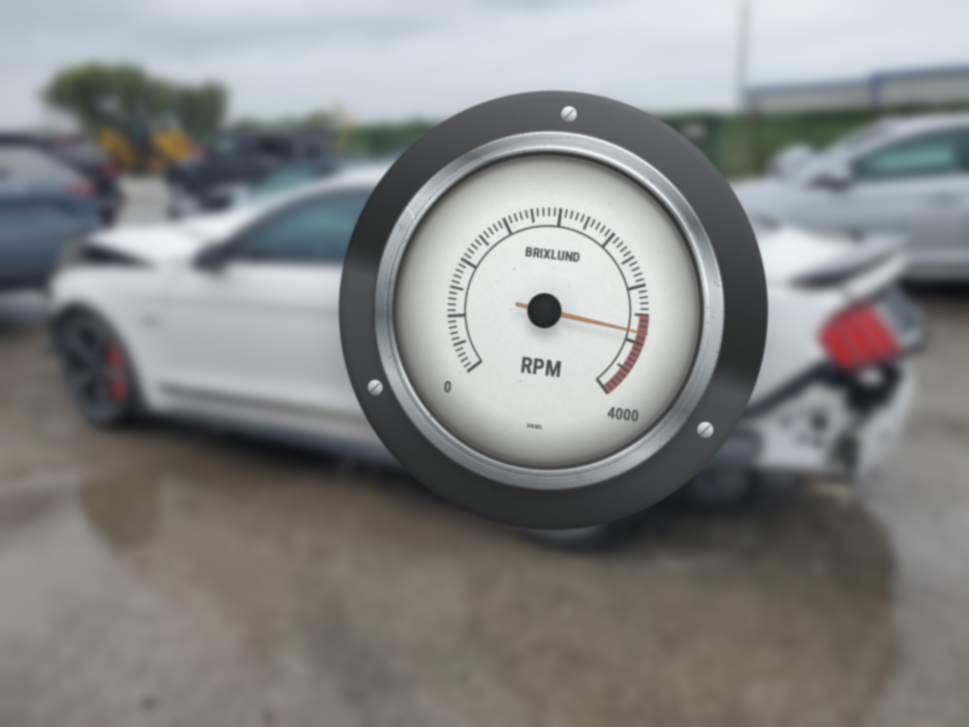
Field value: 3400,rpm
